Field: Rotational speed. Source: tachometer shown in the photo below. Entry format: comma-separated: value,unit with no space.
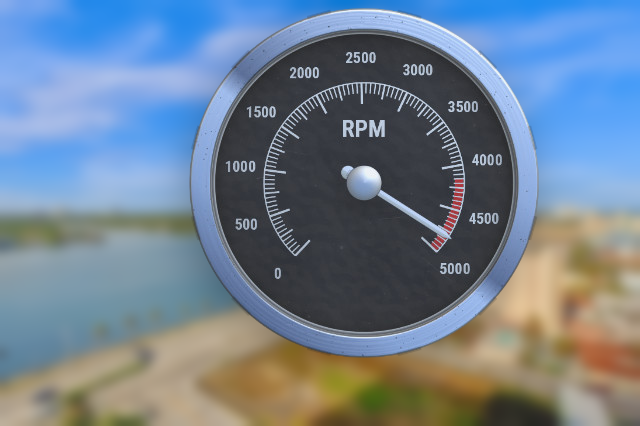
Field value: 4800,rpm
